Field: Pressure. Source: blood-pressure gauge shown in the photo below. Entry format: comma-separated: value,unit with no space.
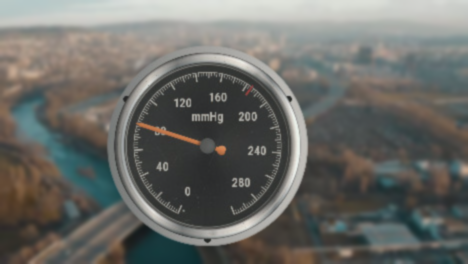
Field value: 80,mmHg
